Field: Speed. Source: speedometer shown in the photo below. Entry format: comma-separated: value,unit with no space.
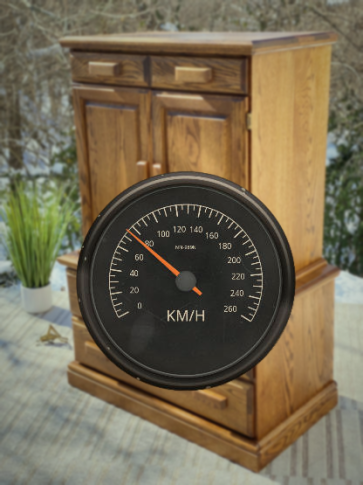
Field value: 75,km/h
